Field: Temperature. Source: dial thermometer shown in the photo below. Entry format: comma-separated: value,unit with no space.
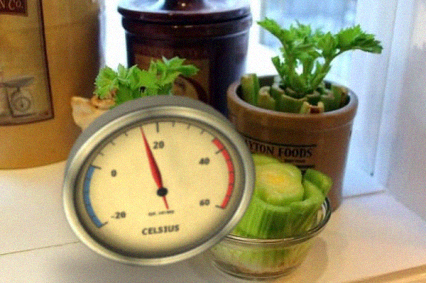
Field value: 16,°C
